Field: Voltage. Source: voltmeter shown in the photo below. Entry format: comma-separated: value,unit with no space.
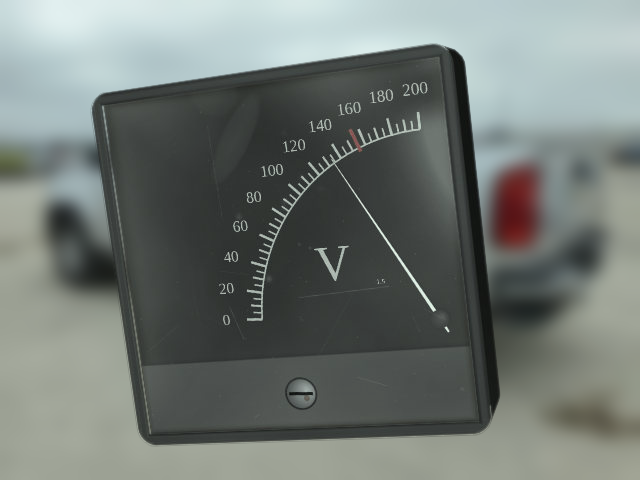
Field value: 135,V
